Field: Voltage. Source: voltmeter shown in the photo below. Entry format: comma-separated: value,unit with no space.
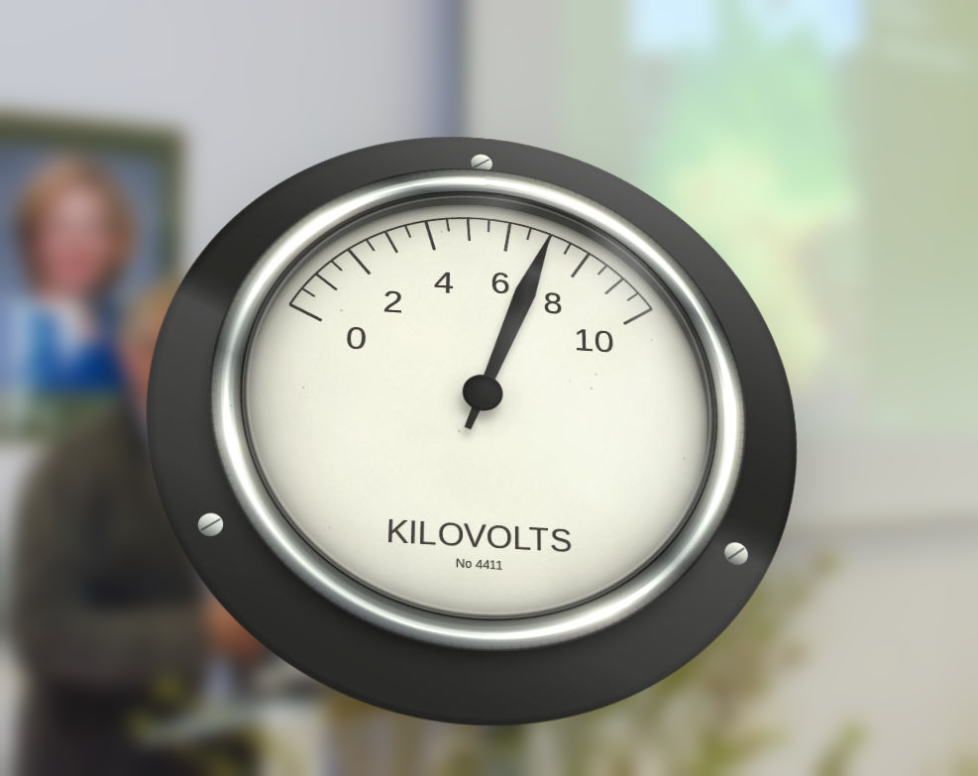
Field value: 7,kV
